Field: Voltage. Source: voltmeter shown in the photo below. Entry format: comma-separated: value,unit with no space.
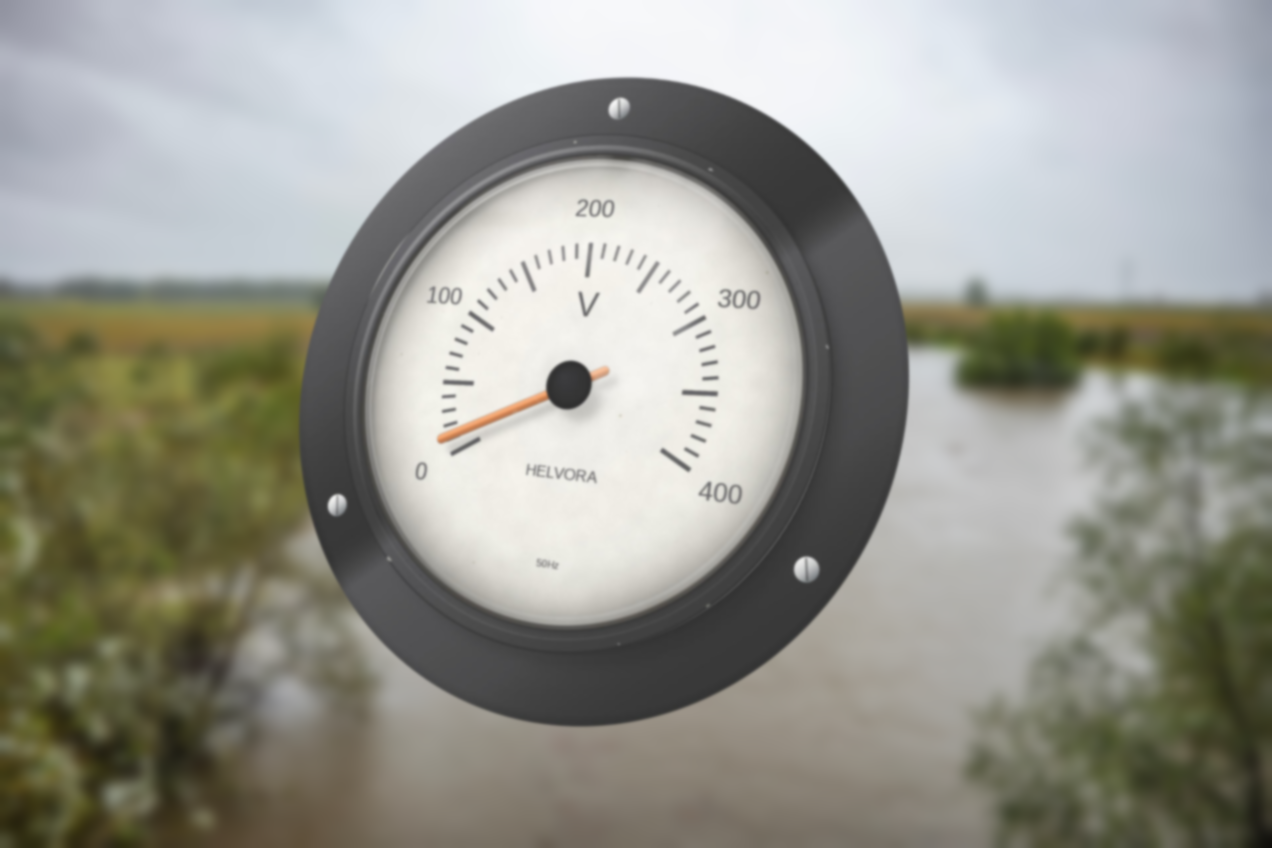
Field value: 10,V
